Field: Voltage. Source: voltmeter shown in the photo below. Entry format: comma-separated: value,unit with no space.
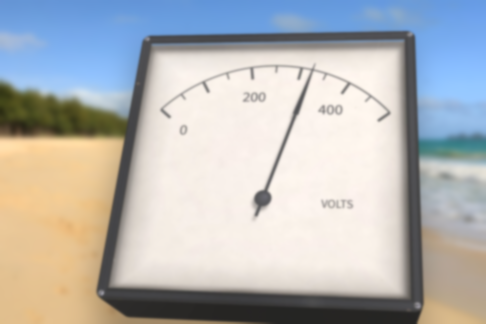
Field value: 325,V
